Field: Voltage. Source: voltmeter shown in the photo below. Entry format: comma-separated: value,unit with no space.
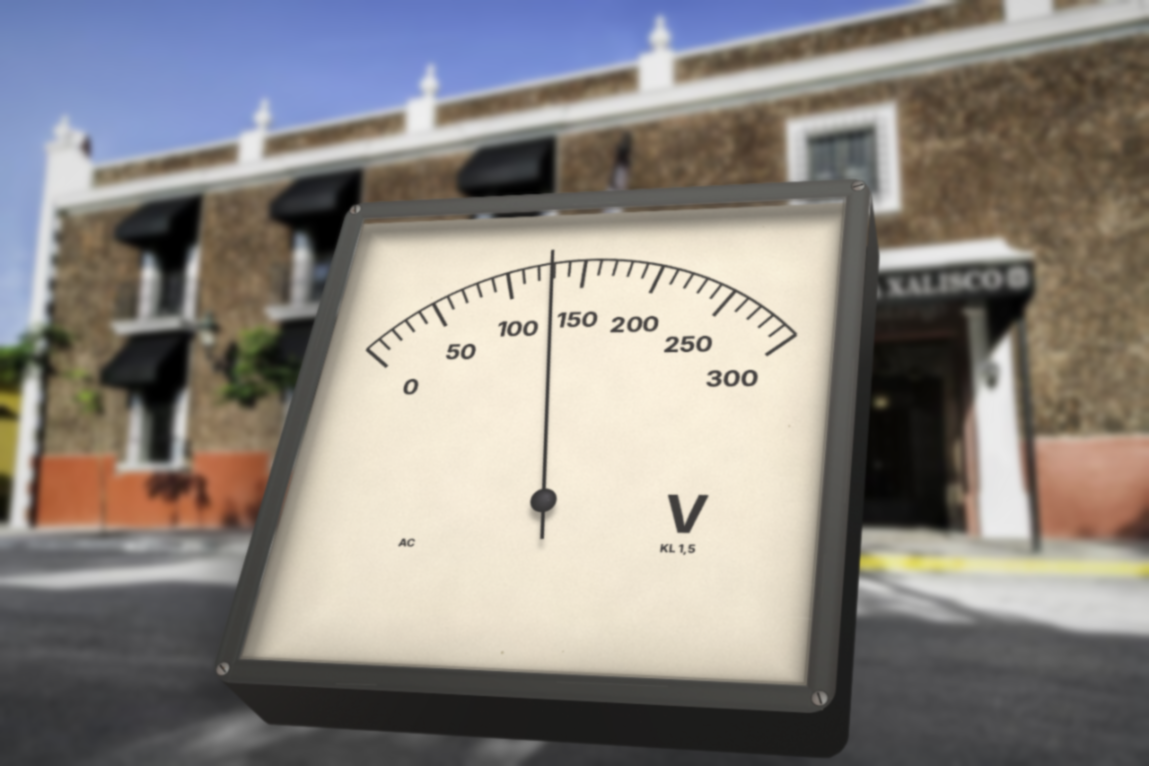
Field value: 130,V
